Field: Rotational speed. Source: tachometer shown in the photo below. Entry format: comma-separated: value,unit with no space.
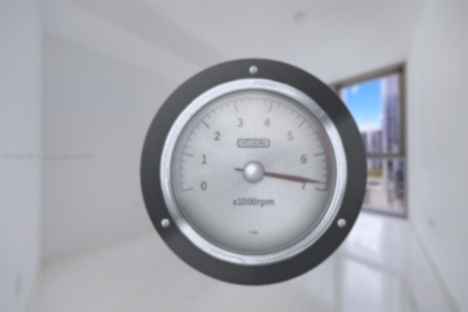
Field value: 6800,rpm
